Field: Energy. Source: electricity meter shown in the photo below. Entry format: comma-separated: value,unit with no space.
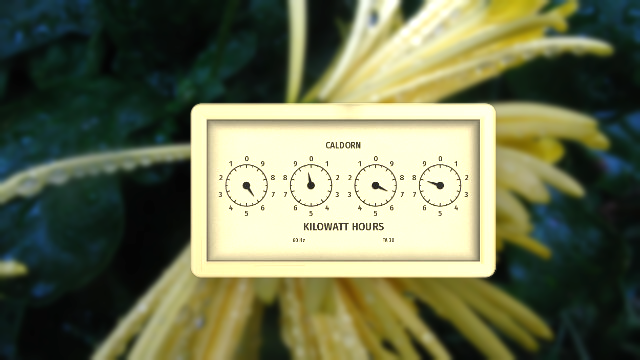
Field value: 5968,kWh
